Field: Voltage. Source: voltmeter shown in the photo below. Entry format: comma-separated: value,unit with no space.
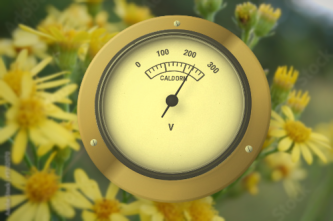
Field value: 240,V
